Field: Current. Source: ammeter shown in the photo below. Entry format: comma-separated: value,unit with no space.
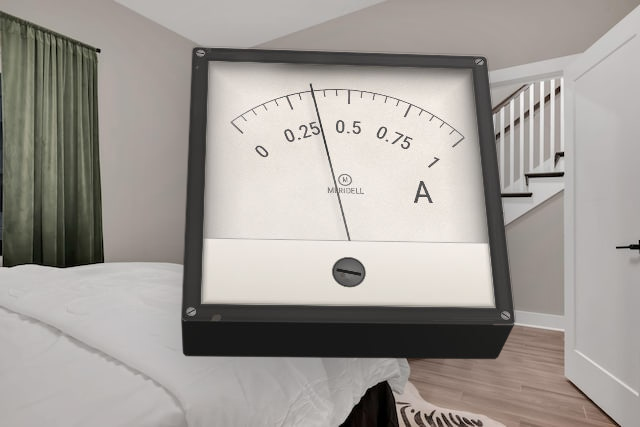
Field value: 0.35,A
